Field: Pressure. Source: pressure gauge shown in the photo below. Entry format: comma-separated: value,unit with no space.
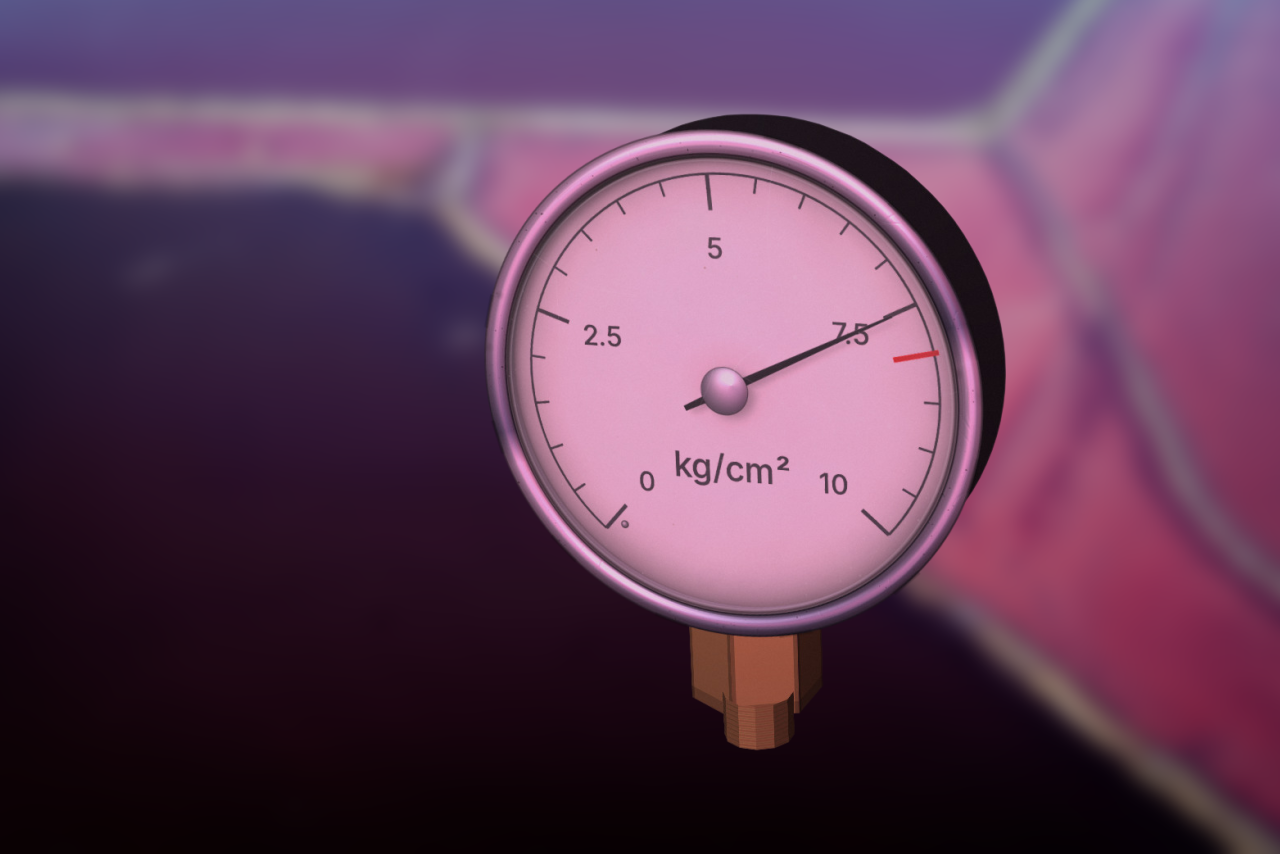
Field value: 7.5,kg/cm²
